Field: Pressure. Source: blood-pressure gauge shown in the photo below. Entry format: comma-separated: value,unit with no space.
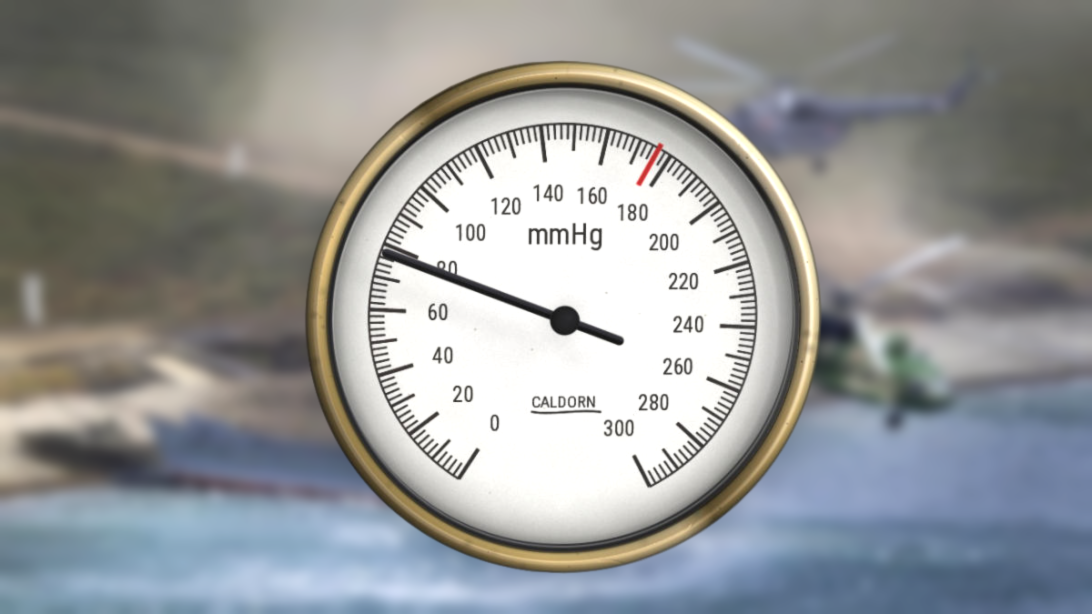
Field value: 78,mmHg
